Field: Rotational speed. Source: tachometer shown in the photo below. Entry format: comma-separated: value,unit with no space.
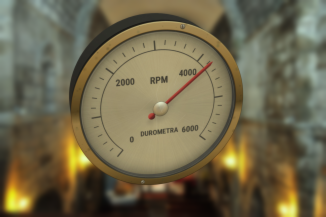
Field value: 4200,rpm
